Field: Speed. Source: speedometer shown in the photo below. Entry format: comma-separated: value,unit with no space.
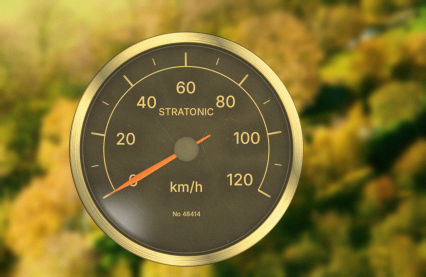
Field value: 0,km/h
